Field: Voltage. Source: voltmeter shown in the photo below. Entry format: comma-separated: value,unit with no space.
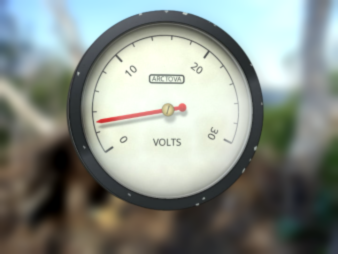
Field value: 3,V
